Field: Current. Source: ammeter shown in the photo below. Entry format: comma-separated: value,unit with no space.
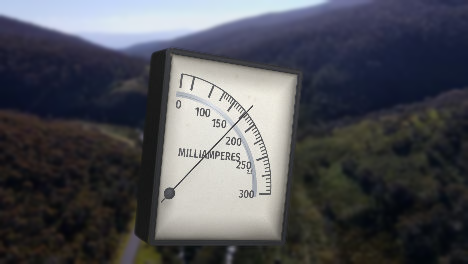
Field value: 175,mA
